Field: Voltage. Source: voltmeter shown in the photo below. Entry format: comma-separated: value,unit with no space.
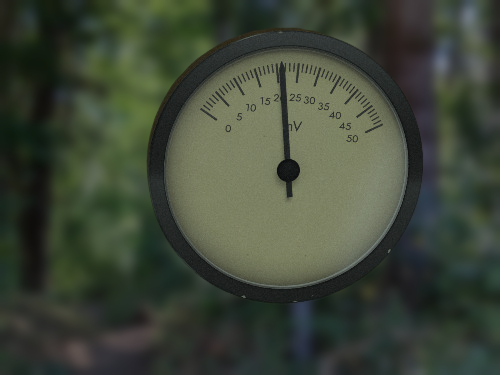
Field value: 21,mV
